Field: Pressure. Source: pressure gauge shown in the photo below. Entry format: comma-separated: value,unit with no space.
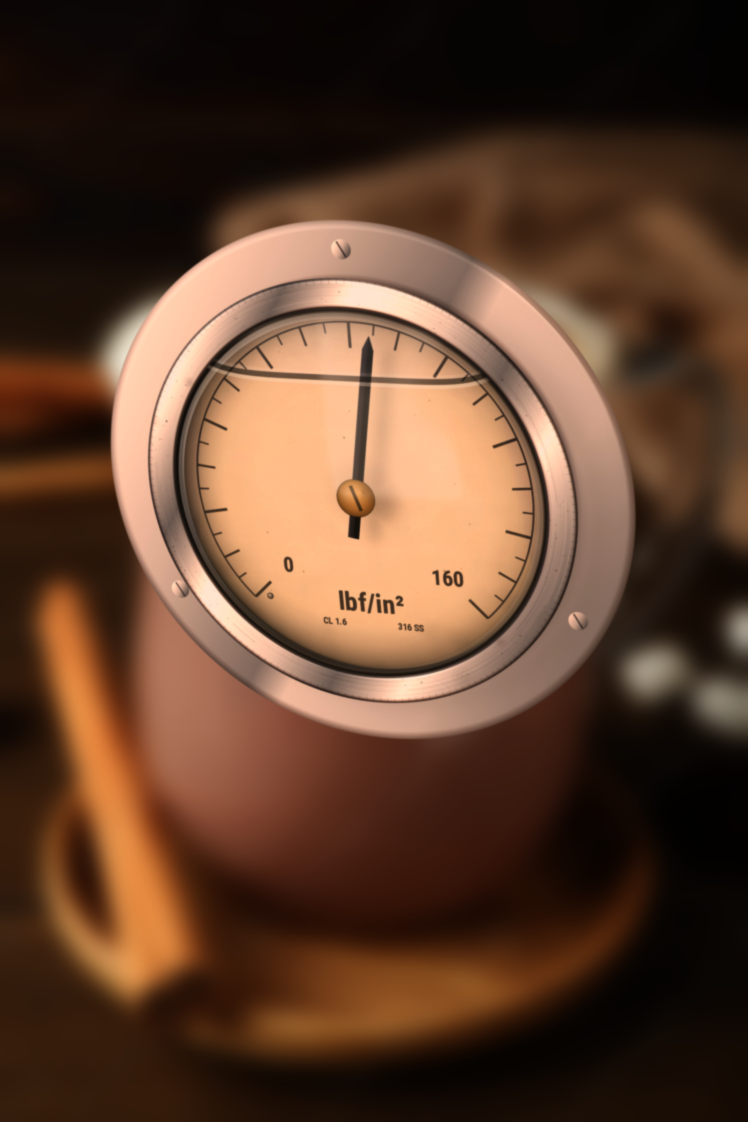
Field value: 85,psi
